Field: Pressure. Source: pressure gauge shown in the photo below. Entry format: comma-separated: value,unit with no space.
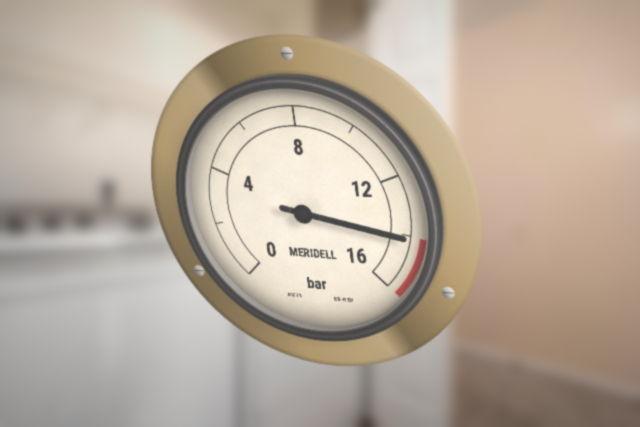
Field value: 14,bar
